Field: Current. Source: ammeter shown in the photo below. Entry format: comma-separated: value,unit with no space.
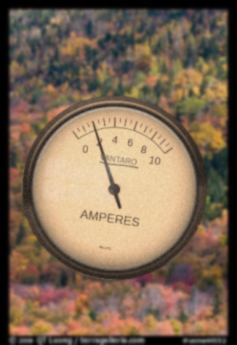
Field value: 2,A
